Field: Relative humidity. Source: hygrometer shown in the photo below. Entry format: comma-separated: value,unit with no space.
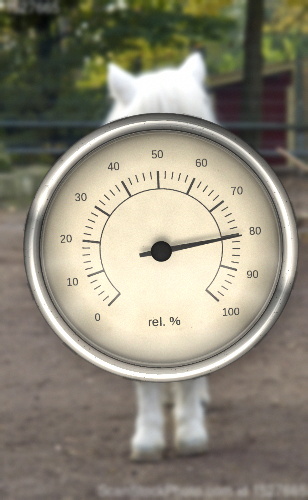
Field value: 80,%
